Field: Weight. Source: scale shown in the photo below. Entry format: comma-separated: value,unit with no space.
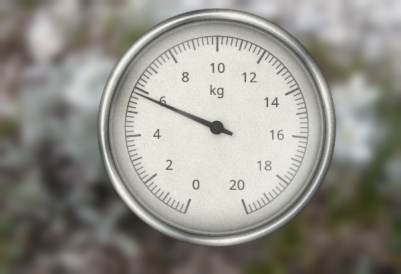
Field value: 5.8,kg
